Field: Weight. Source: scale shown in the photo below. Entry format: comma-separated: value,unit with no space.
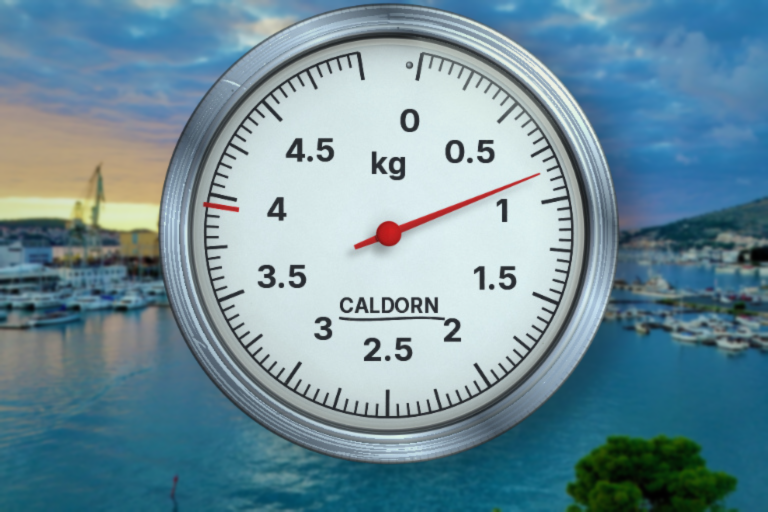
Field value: 0.85,kg
